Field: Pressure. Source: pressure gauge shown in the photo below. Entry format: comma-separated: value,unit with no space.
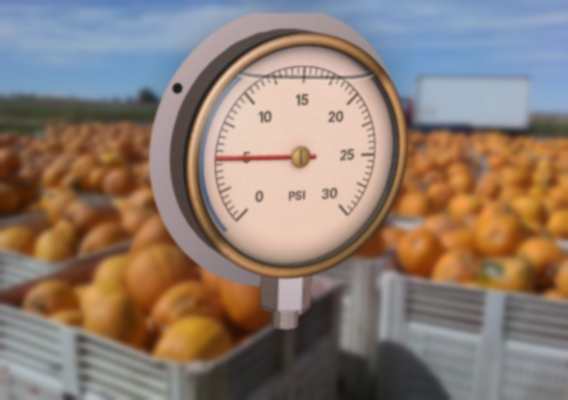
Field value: 5,psi
